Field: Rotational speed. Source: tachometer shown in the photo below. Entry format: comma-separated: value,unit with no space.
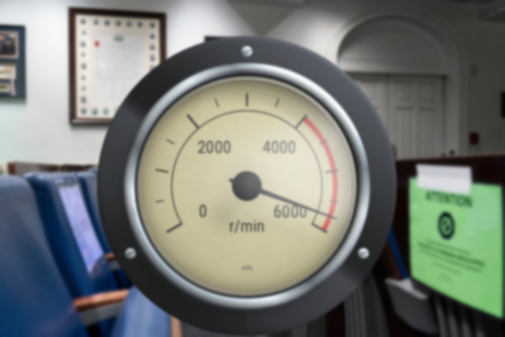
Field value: 5750,rpm
